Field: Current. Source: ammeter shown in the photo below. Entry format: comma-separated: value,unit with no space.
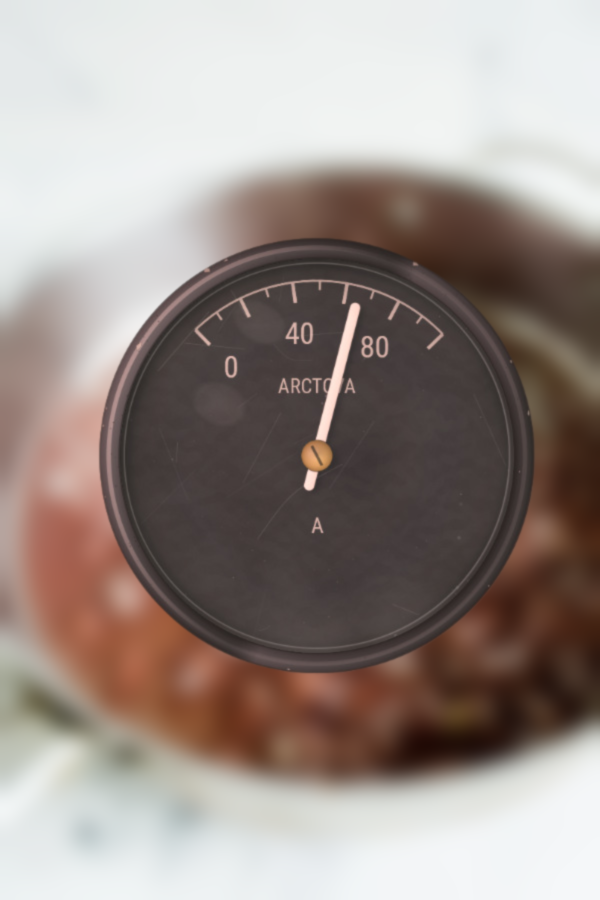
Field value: 65,A
